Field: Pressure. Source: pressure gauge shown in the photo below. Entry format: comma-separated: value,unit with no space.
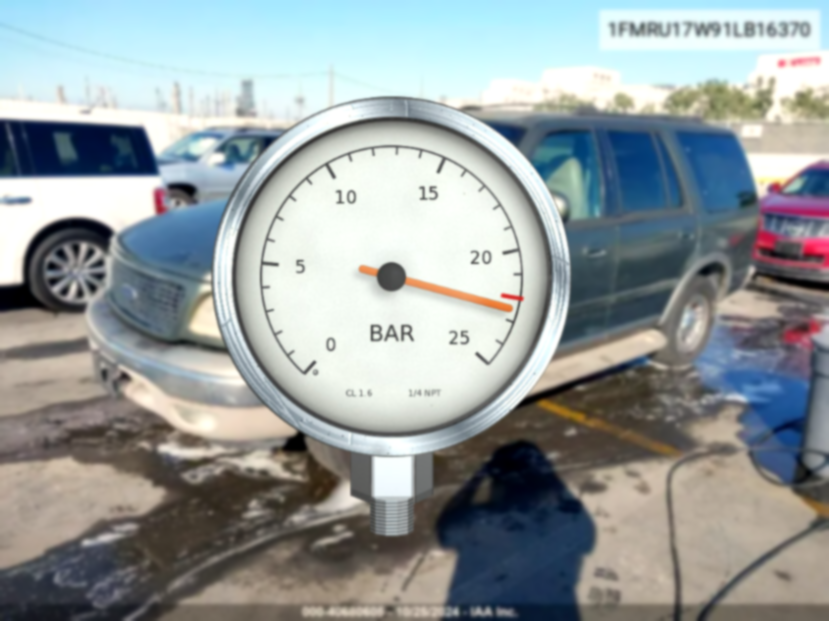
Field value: 22.5,bar
